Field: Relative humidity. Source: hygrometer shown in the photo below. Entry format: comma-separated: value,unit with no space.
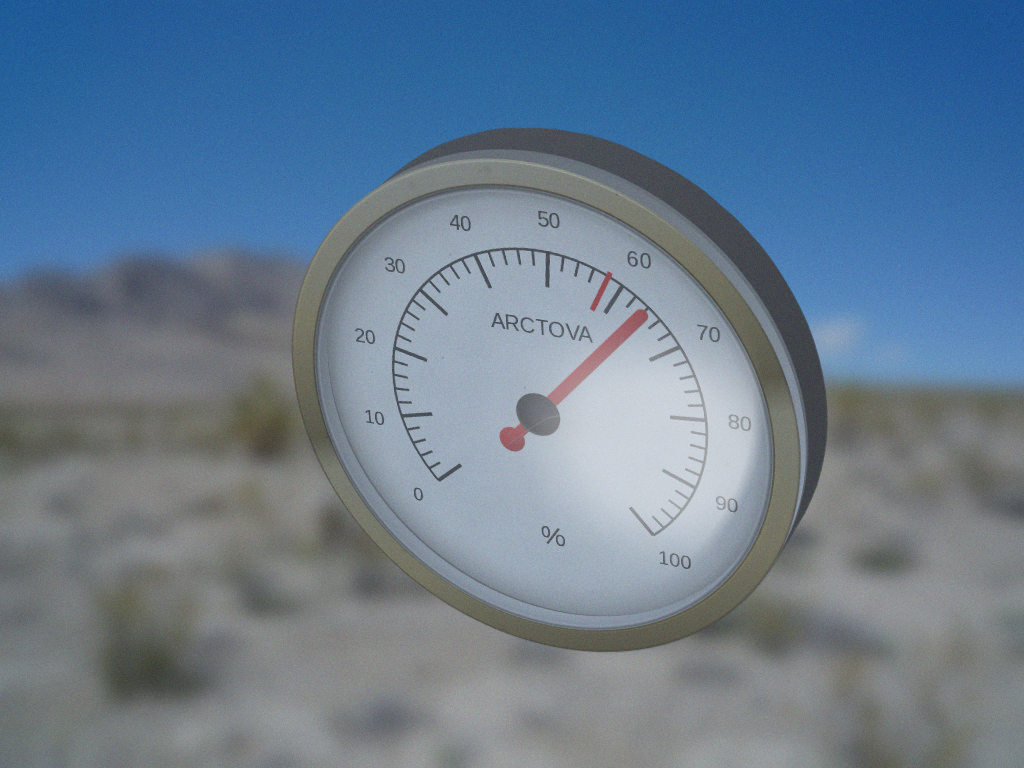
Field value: 64,%
